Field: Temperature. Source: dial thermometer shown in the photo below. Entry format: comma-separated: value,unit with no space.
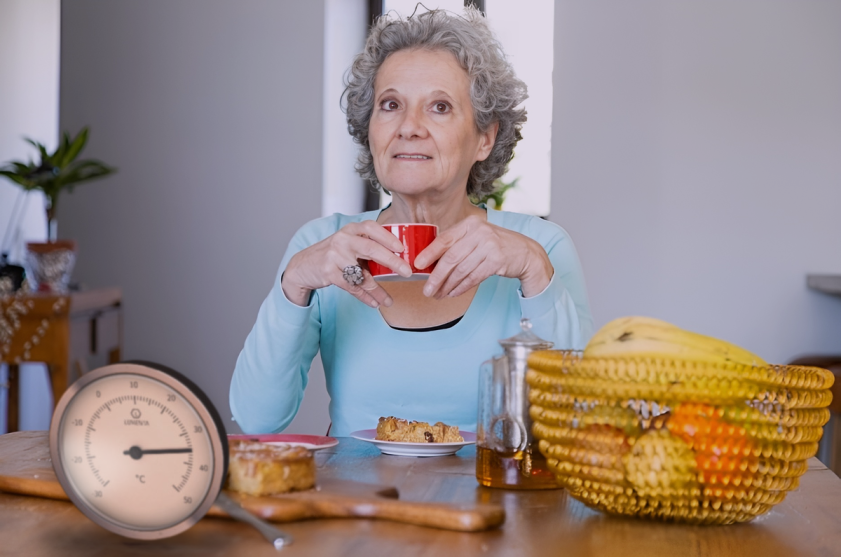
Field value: 35,°C
